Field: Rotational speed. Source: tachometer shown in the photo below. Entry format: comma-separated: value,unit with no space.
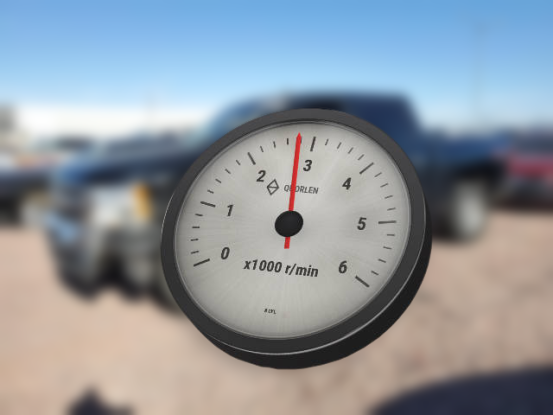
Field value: 2800,rpm
